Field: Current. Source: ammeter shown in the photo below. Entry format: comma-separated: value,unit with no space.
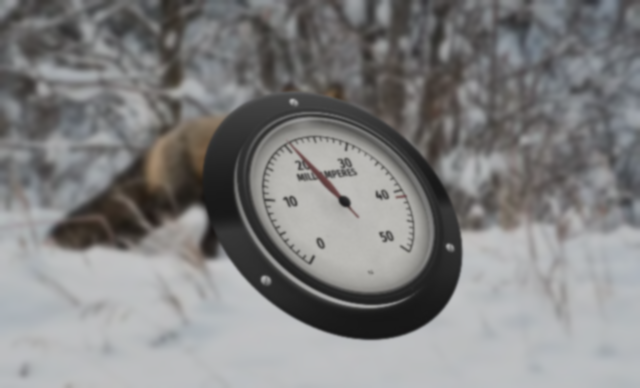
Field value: 20,mA
